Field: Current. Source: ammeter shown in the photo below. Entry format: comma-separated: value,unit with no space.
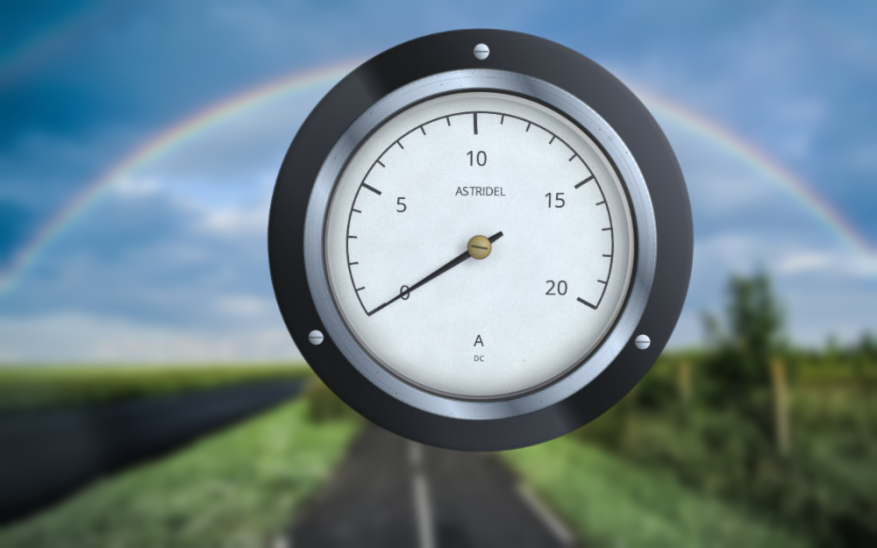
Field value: 0,A
